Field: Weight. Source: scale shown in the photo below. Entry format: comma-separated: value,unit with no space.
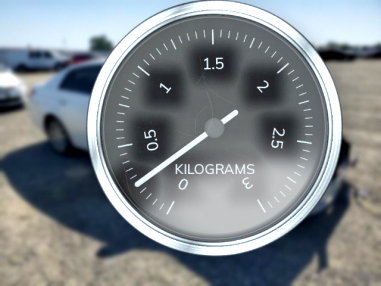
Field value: 0.25,kg
